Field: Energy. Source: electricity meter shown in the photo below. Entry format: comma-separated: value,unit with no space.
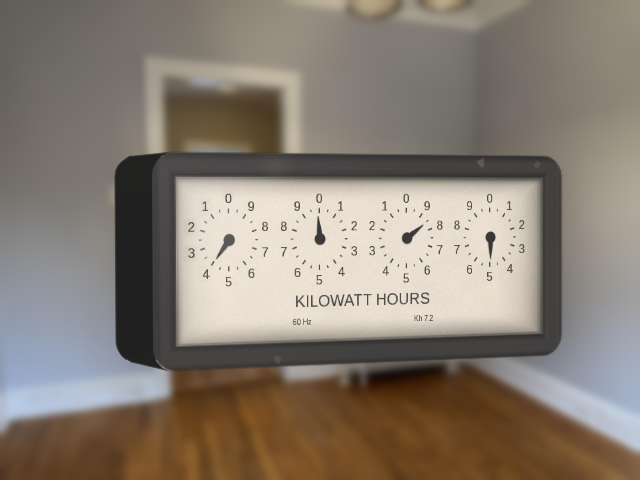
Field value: 3985,kWh
